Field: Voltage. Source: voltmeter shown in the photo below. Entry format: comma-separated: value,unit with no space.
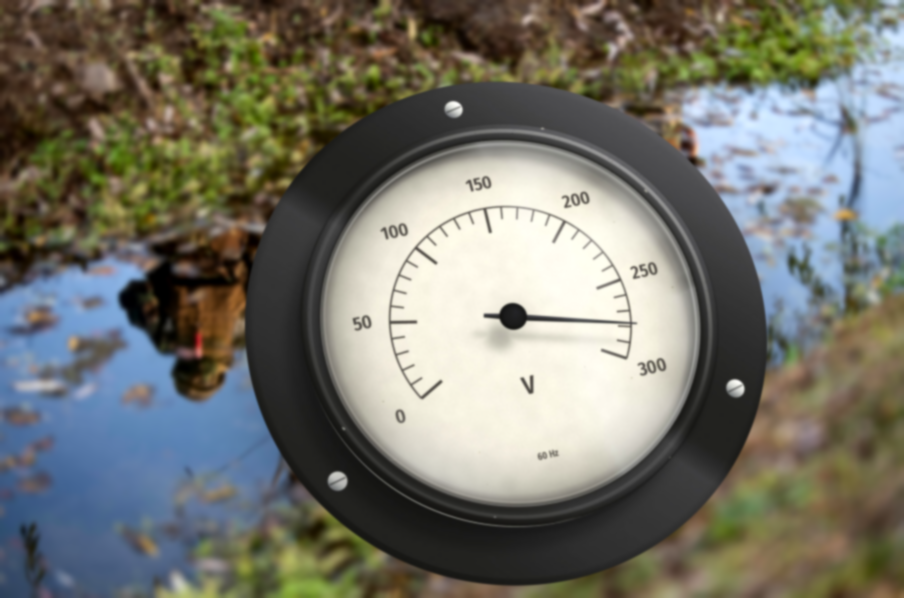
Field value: 280,V
